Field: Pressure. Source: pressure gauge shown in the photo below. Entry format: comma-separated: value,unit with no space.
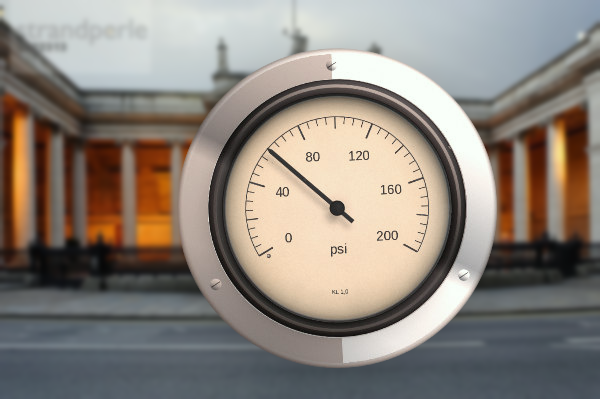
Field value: 60,psi
